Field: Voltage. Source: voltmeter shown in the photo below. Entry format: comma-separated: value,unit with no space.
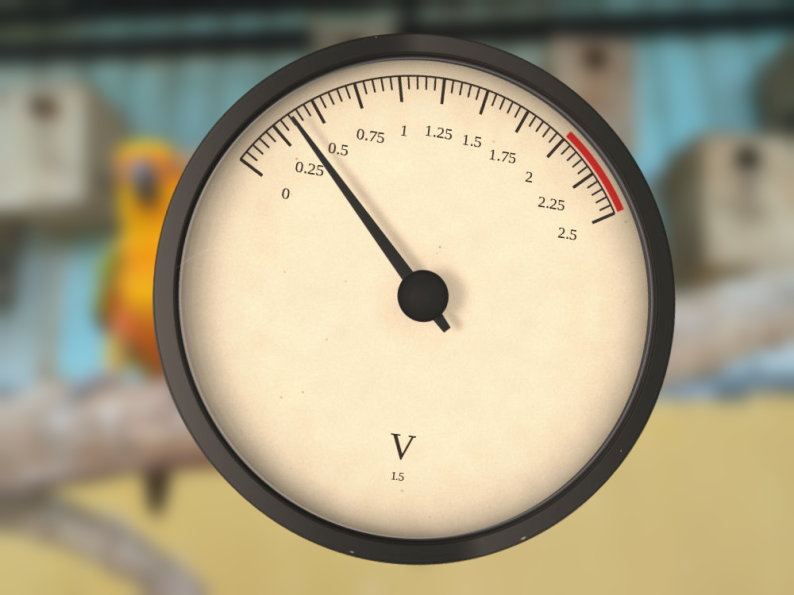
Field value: 0.35,V
